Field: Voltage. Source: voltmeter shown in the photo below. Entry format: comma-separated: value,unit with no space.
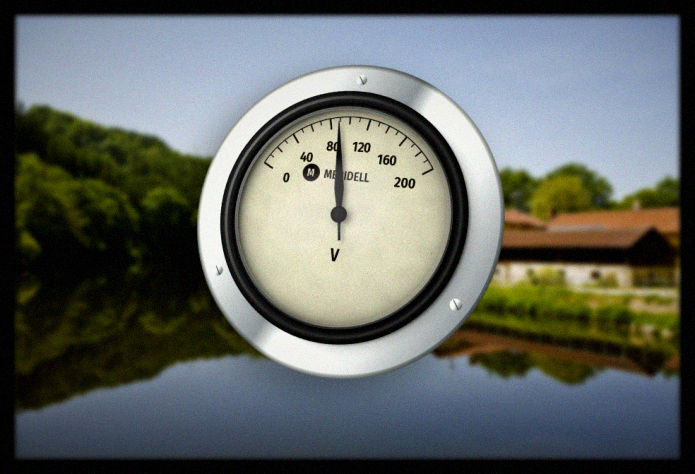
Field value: 90,V
